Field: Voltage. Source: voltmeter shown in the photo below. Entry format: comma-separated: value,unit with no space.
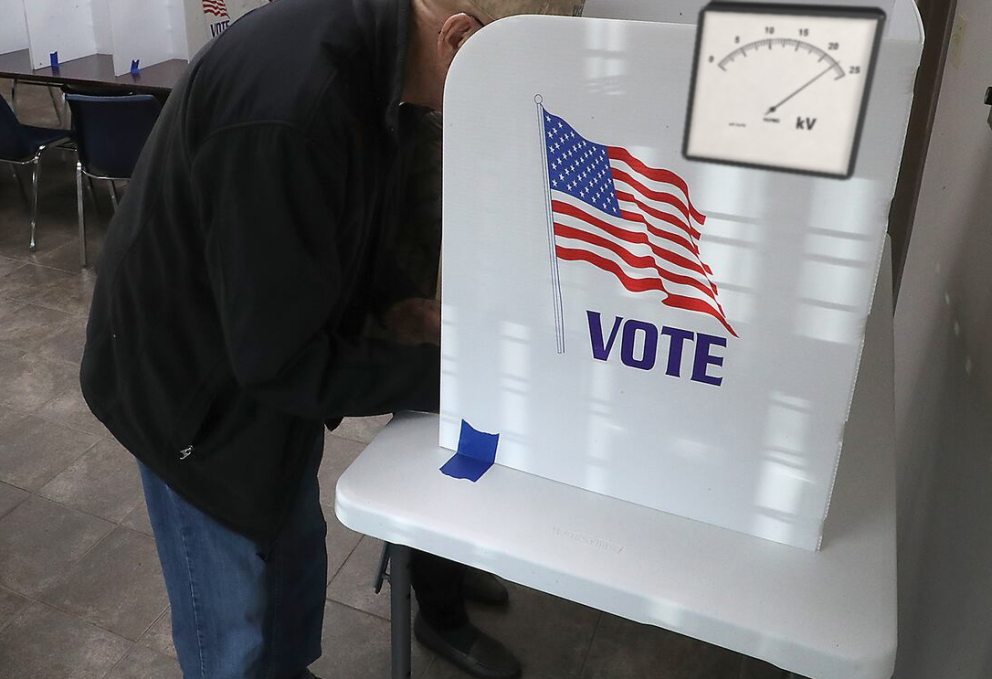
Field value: 22.5,kV
